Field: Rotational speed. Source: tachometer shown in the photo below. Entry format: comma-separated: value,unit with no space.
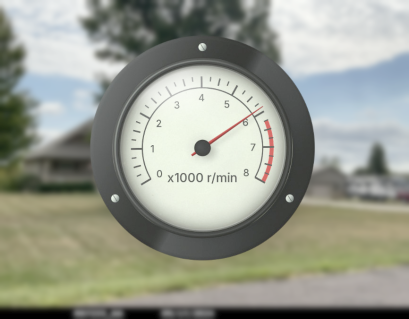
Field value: 5875,rpm
